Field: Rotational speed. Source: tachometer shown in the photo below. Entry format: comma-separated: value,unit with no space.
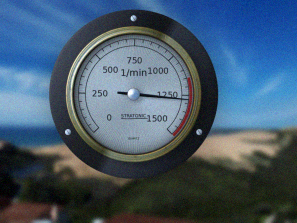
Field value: 1275,rpm
